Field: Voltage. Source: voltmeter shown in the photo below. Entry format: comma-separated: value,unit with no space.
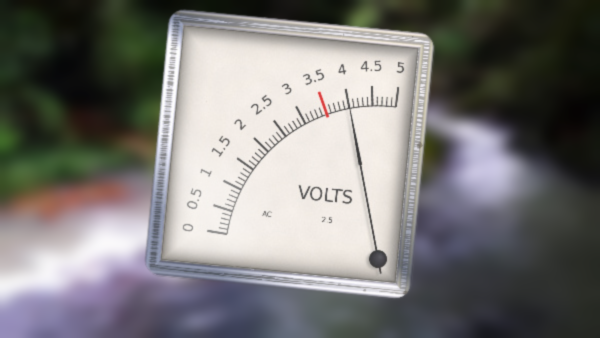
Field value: 4,V
